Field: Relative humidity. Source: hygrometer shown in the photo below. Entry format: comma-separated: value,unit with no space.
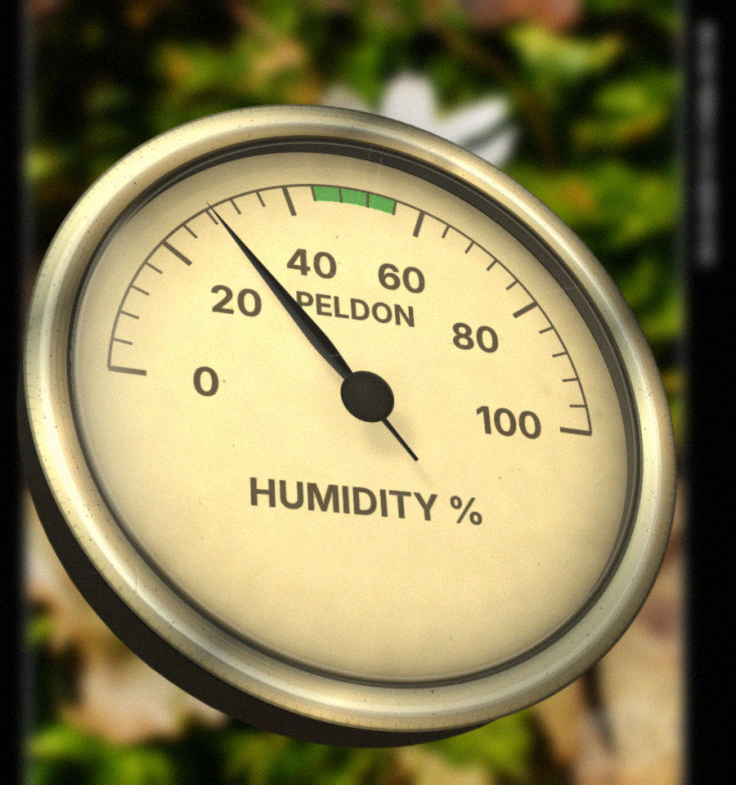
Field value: 28,%
